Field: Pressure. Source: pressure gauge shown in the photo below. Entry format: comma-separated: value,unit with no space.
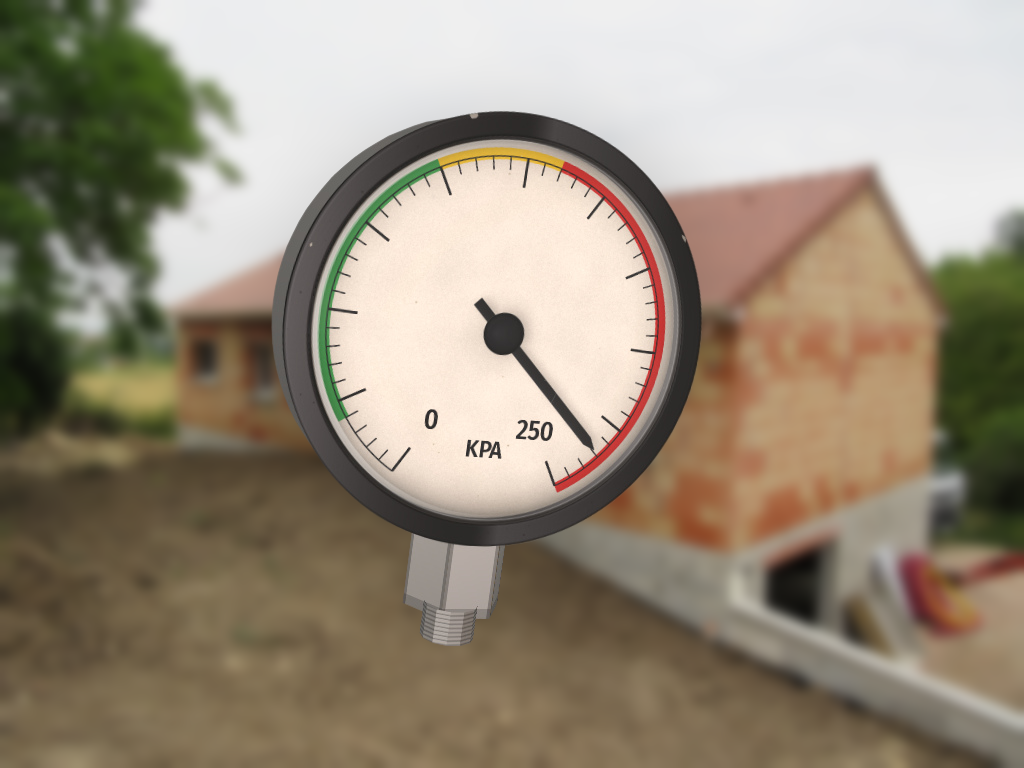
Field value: 235,kPa
